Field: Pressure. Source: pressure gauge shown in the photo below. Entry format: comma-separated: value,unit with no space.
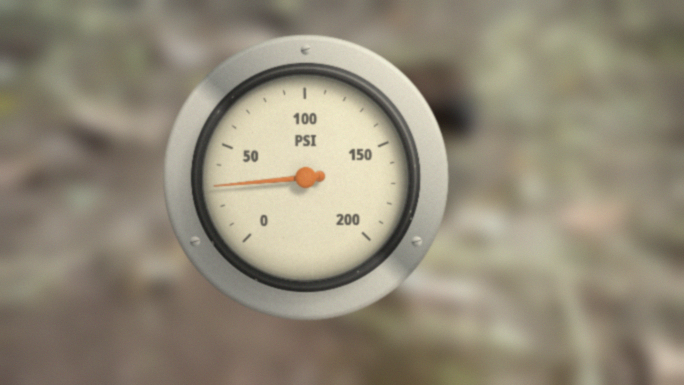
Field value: 30,psi
